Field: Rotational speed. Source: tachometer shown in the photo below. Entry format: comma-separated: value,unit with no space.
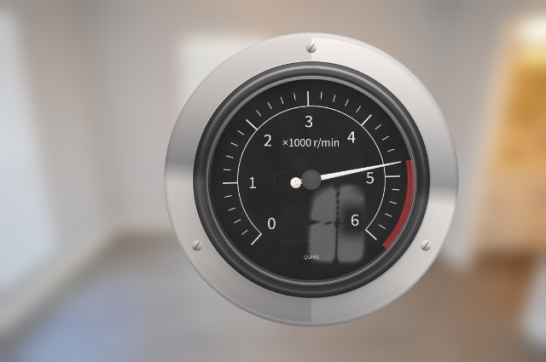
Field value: 4800,rpm
